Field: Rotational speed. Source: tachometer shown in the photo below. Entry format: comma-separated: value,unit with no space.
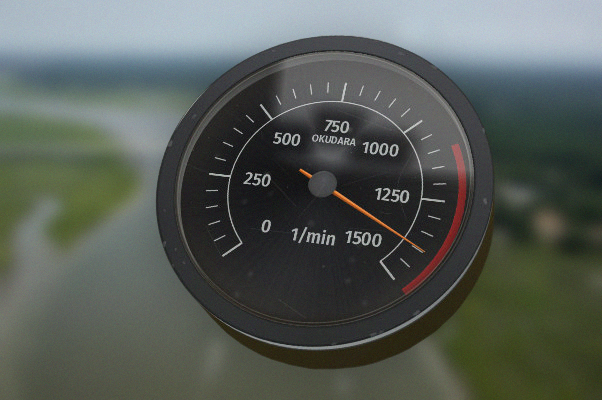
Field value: 1400,rpm
